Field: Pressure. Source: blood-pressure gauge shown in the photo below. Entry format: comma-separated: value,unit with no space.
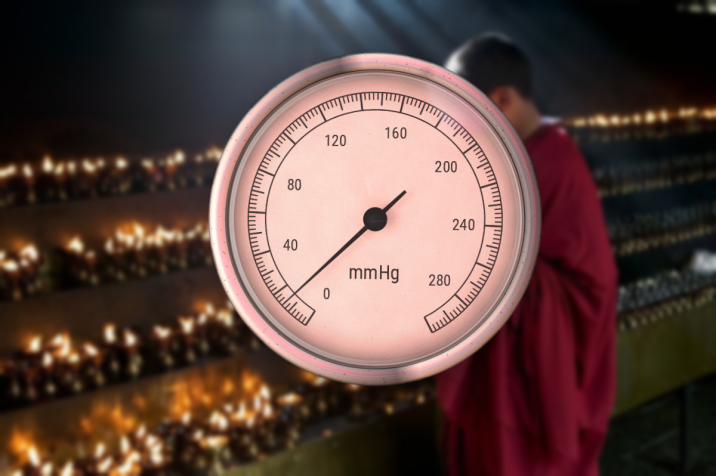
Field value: 14,mmHg
